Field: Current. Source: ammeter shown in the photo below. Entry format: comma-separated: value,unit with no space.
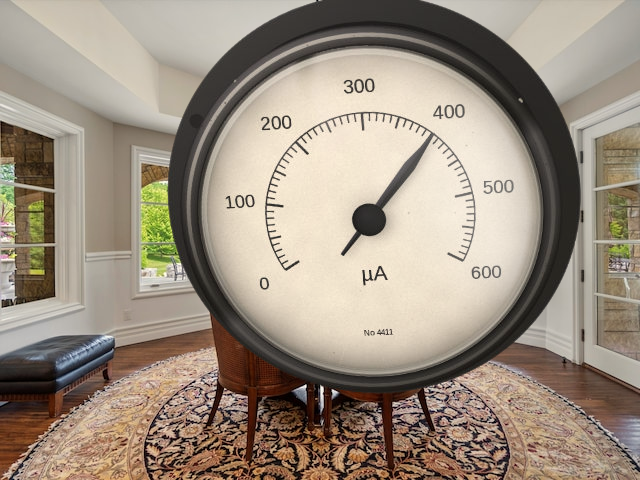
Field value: 400,µA
